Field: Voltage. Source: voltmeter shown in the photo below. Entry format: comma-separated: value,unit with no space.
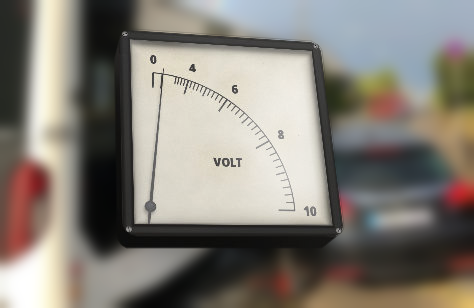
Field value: 2,V
